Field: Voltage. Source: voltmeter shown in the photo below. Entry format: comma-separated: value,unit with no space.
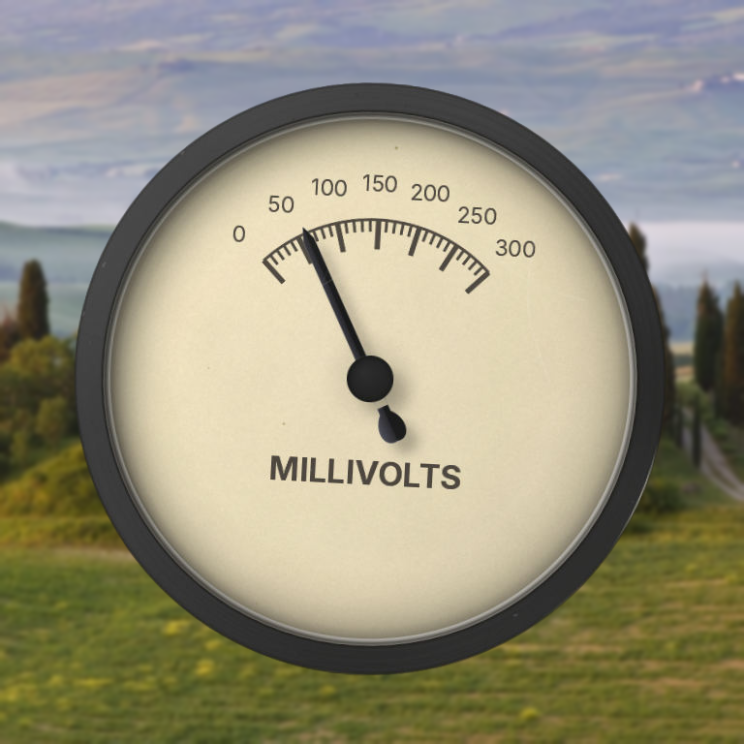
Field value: 60,mV
